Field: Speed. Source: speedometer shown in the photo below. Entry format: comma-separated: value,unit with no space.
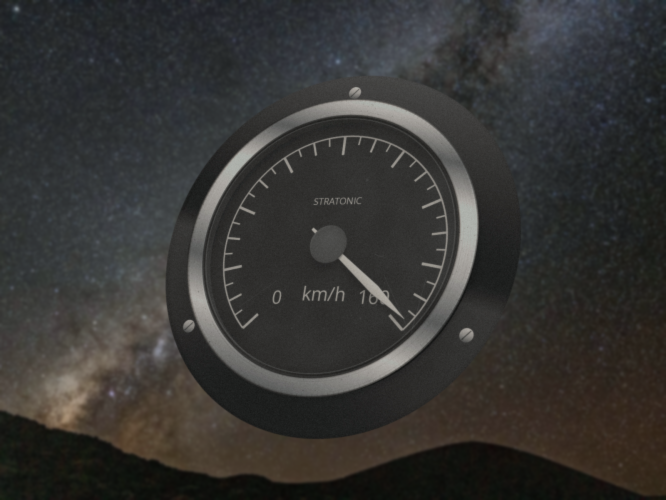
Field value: 157.5,km/h
